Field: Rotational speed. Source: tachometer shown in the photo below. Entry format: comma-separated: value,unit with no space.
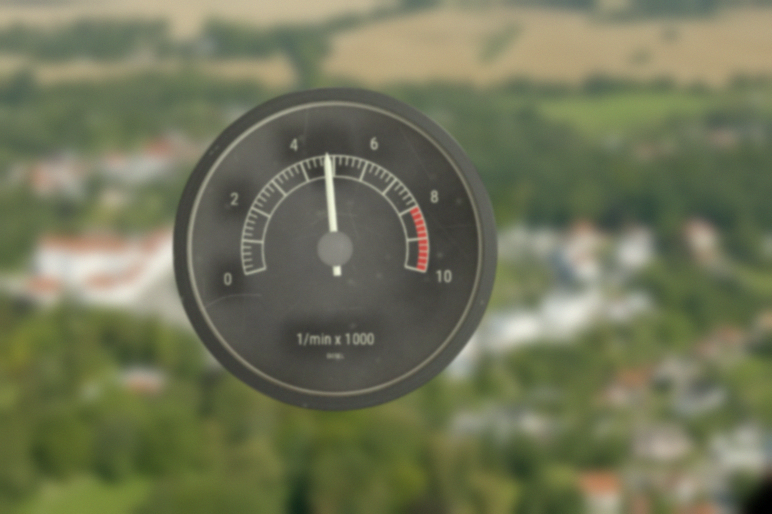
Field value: 4800,rpm
